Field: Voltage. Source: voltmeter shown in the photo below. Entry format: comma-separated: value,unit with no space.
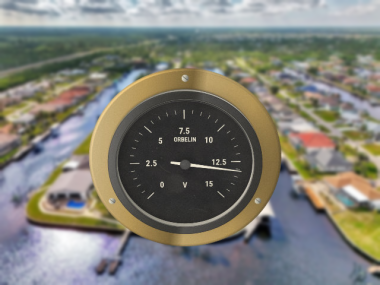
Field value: 13,V
